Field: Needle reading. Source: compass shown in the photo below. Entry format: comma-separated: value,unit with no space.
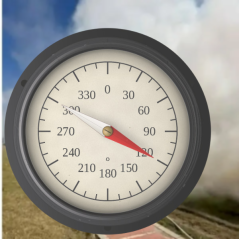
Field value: 120,°
